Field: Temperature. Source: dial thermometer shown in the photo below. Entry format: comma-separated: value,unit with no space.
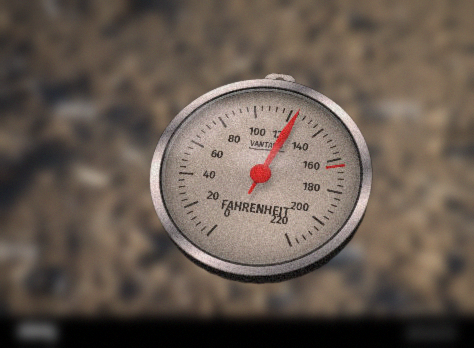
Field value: 124,°F
